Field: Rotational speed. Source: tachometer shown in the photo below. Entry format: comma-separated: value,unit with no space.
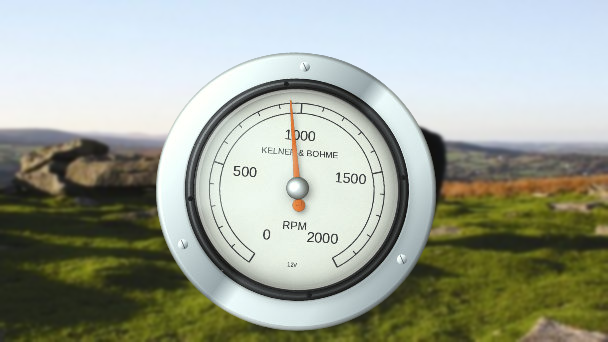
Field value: 950,rpm
